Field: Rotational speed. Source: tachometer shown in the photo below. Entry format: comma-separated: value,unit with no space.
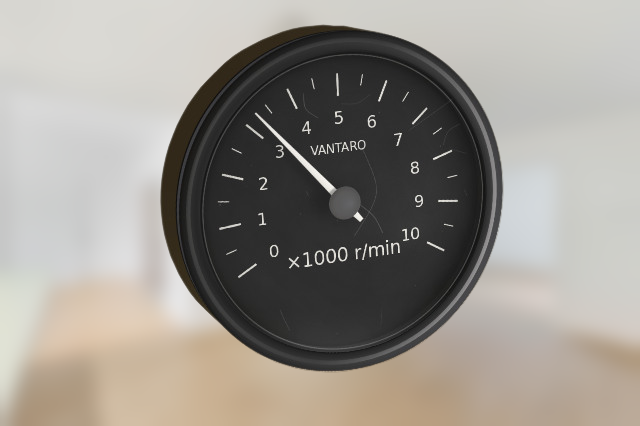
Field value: 3250,rpm
